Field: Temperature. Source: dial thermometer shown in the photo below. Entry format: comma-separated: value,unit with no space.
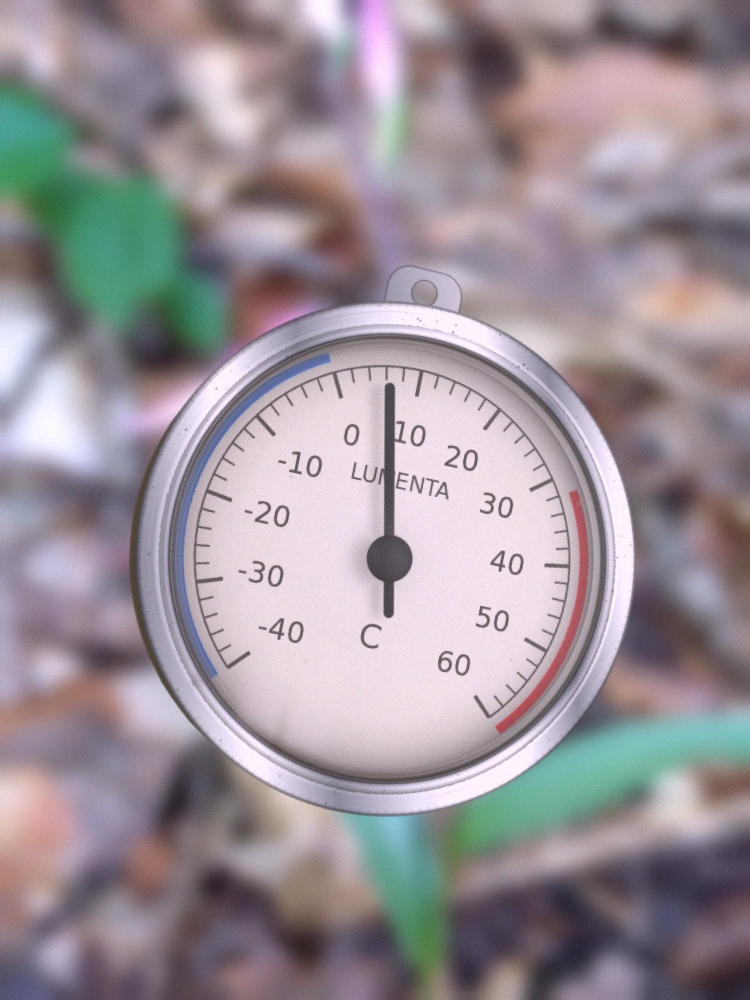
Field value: 6,°C
